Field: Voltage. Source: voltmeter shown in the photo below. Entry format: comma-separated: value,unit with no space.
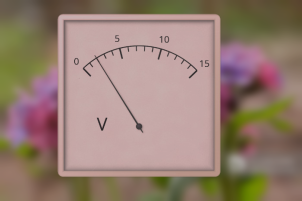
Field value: 2,V
